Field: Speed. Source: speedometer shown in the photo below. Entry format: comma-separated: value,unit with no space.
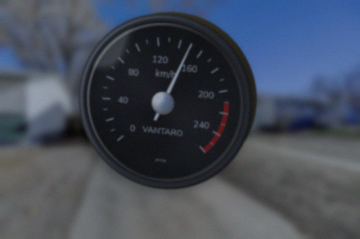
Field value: 150,km/h
